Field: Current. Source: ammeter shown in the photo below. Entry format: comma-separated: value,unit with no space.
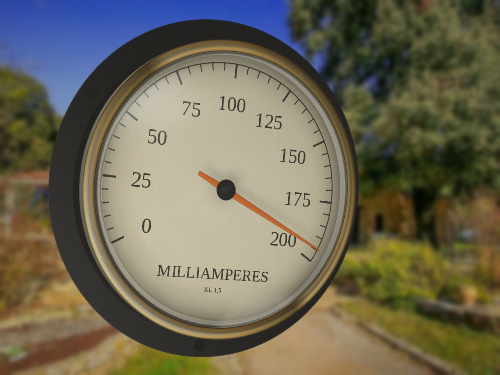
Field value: 195,mA
